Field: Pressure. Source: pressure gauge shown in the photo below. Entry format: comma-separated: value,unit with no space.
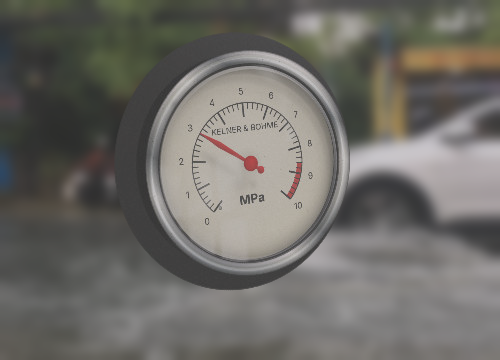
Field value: 3,MPa
